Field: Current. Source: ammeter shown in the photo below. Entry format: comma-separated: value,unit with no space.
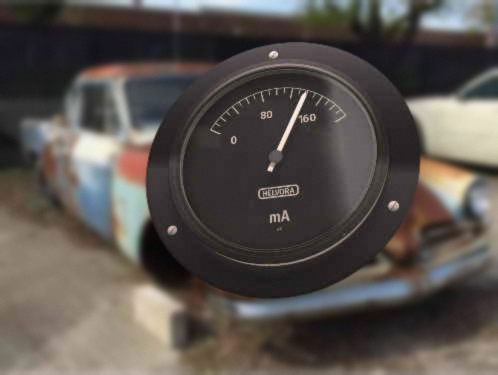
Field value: 140,mA
